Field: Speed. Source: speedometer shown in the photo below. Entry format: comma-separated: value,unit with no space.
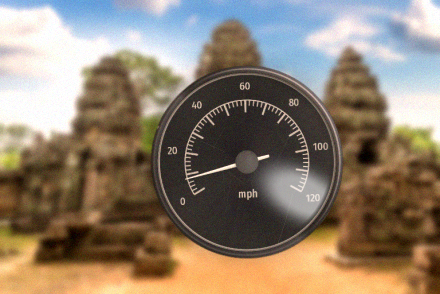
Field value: 8,mph
